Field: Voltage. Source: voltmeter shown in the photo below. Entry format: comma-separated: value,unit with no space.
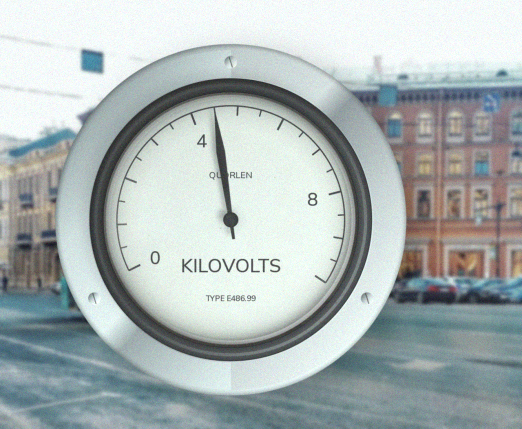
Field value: 4.5,kV
